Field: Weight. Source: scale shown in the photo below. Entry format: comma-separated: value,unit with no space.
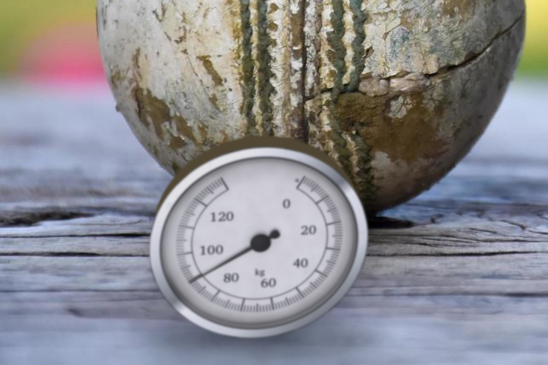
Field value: 90,kg
